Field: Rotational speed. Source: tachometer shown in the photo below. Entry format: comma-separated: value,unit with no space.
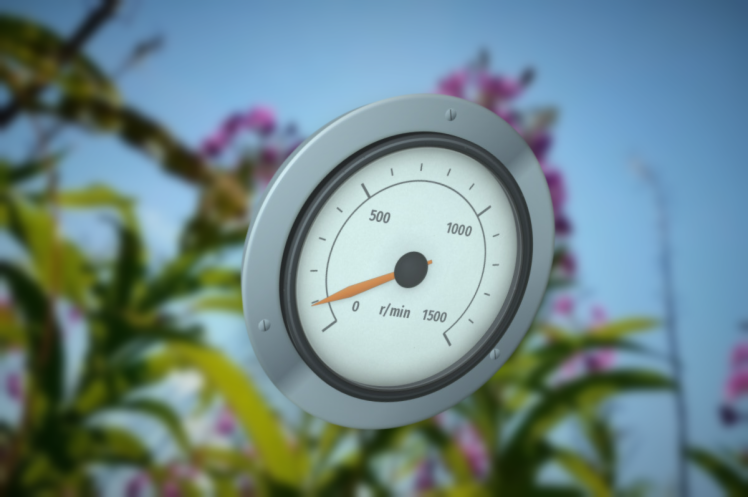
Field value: 100,rpm
